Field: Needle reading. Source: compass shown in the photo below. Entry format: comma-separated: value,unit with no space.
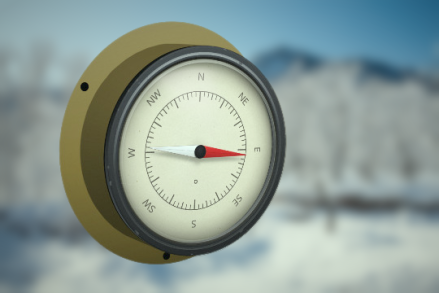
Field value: 95,°
